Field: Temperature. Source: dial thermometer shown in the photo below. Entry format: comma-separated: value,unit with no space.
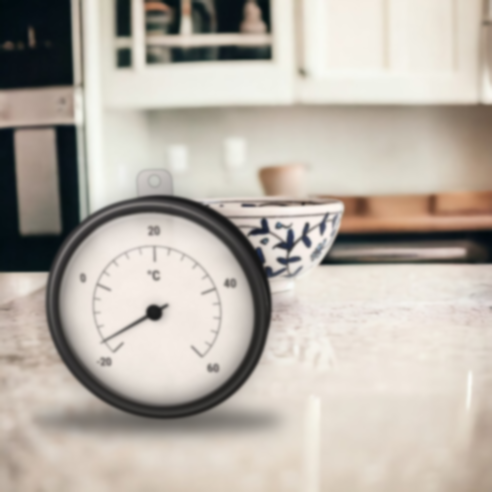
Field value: -16,°C
